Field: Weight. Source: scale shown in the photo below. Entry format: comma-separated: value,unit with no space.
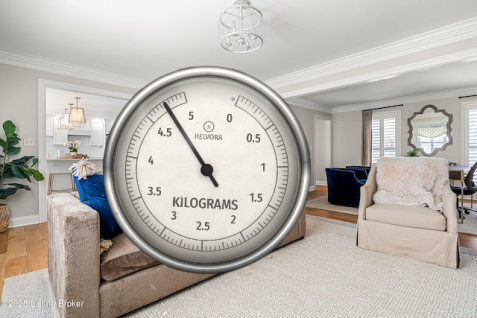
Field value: 4.75,kg
